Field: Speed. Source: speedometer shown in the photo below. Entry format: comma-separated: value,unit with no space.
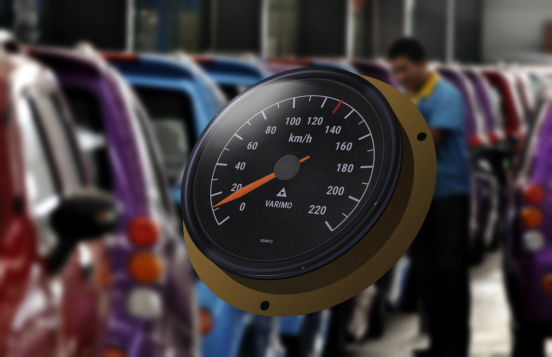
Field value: 10,km/h
